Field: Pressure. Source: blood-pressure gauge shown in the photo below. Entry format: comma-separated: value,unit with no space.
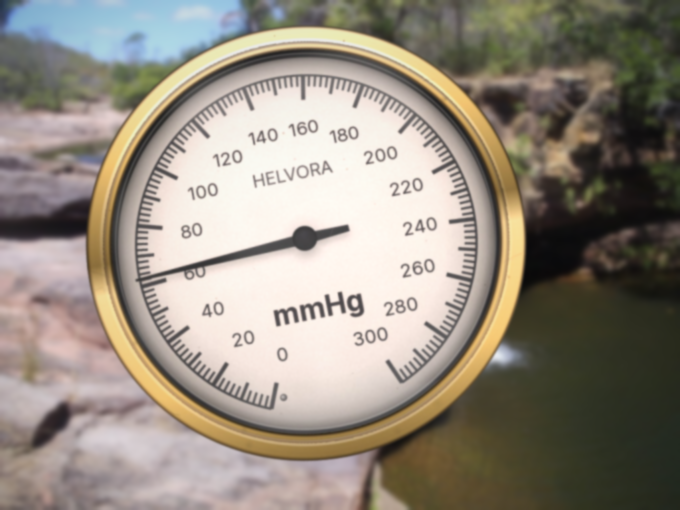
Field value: 62,mmHg
